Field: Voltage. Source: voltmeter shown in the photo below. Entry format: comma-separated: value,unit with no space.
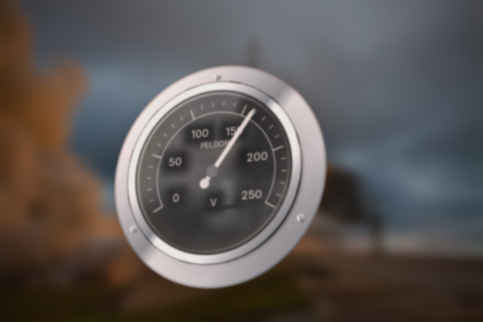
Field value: 160,V
